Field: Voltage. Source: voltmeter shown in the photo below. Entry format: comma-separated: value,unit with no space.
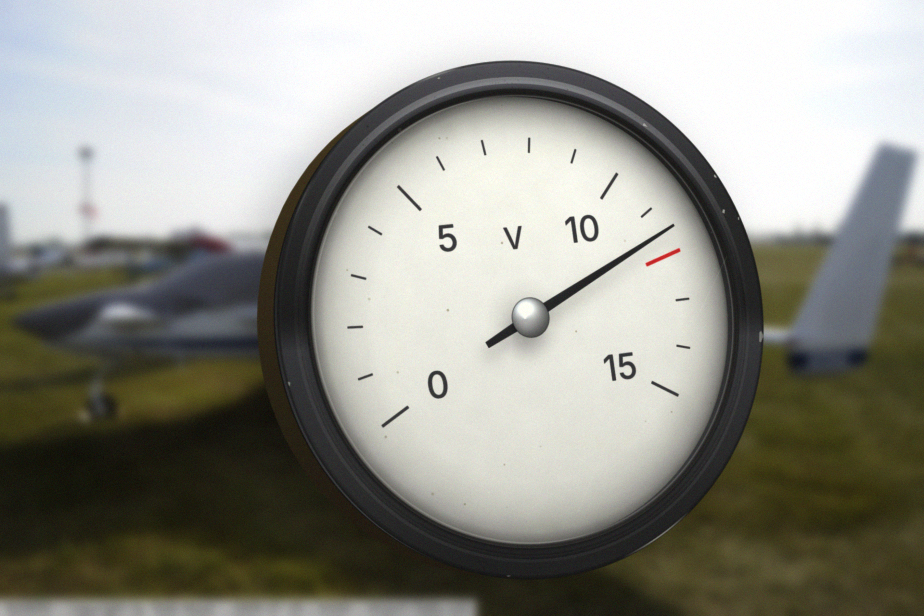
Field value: 11.5,V
